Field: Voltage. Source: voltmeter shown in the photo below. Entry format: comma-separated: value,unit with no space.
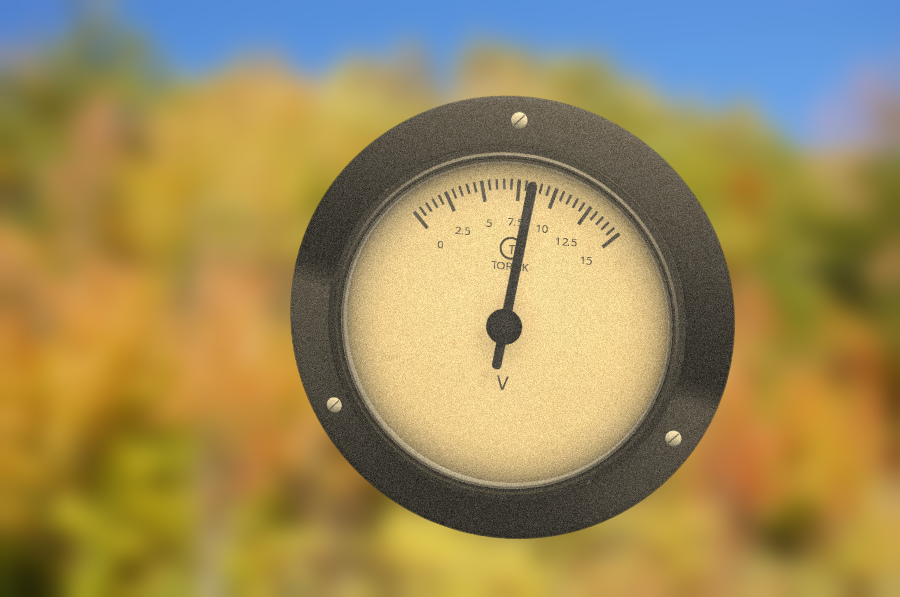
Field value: 8.5,V
